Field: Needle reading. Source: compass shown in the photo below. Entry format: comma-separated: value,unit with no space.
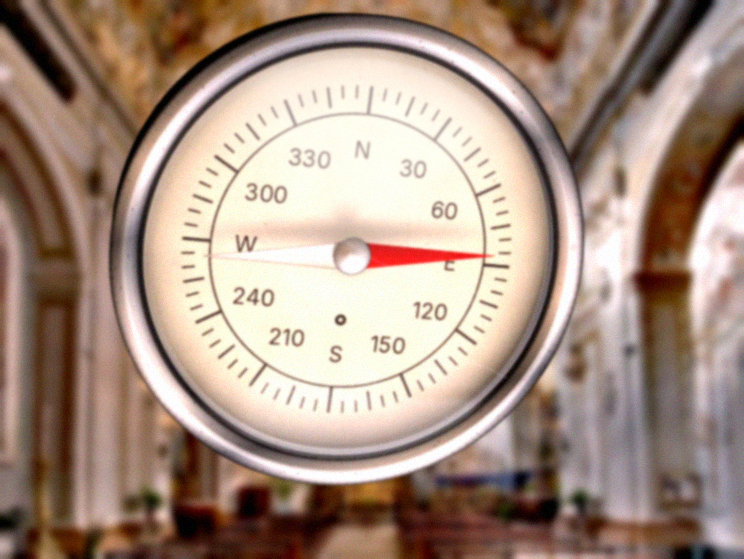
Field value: 85,°
